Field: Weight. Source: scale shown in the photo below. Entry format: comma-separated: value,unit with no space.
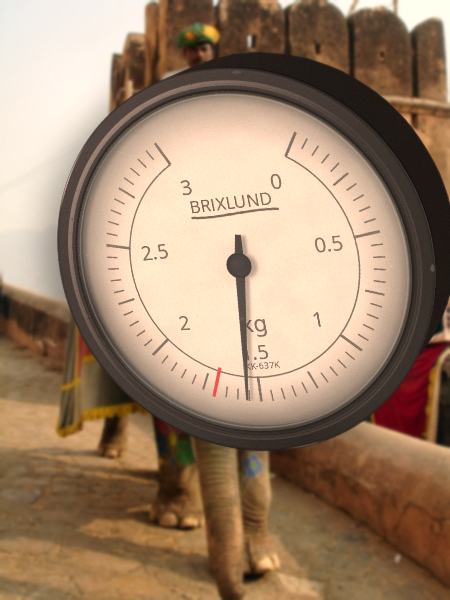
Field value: 1.55,kg
